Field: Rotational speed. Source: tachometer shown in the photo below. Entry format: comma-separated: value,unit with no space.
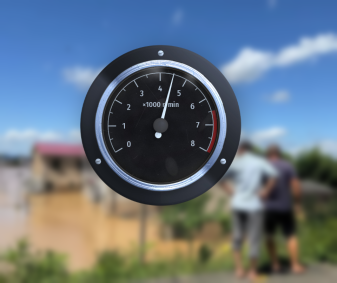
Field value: 4500,rpm
